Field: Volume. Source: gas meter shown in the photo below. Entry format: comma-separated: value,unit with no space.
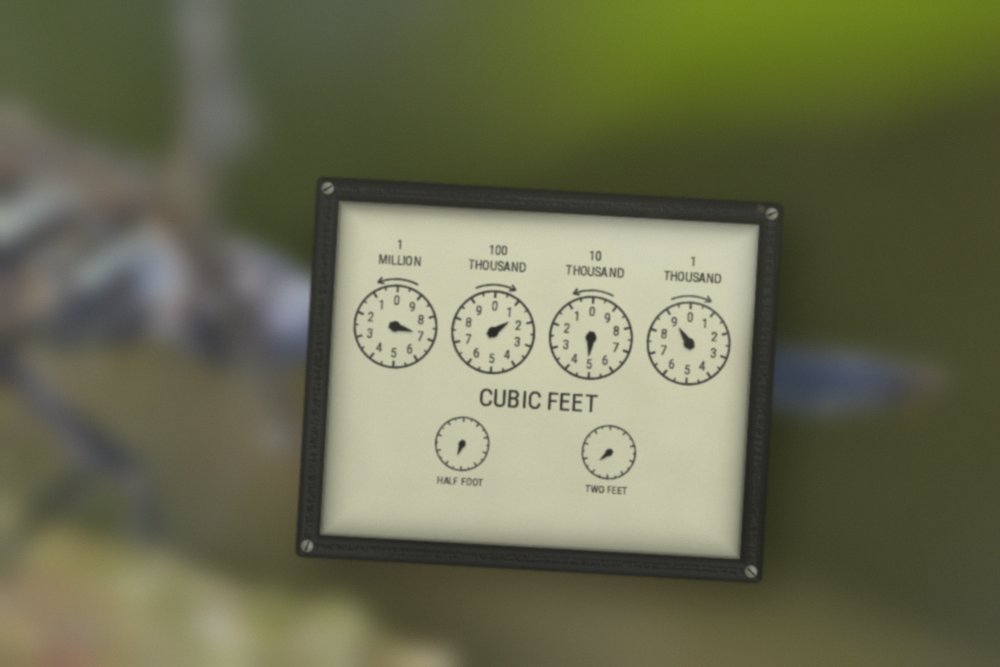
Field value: 714900,ft³
